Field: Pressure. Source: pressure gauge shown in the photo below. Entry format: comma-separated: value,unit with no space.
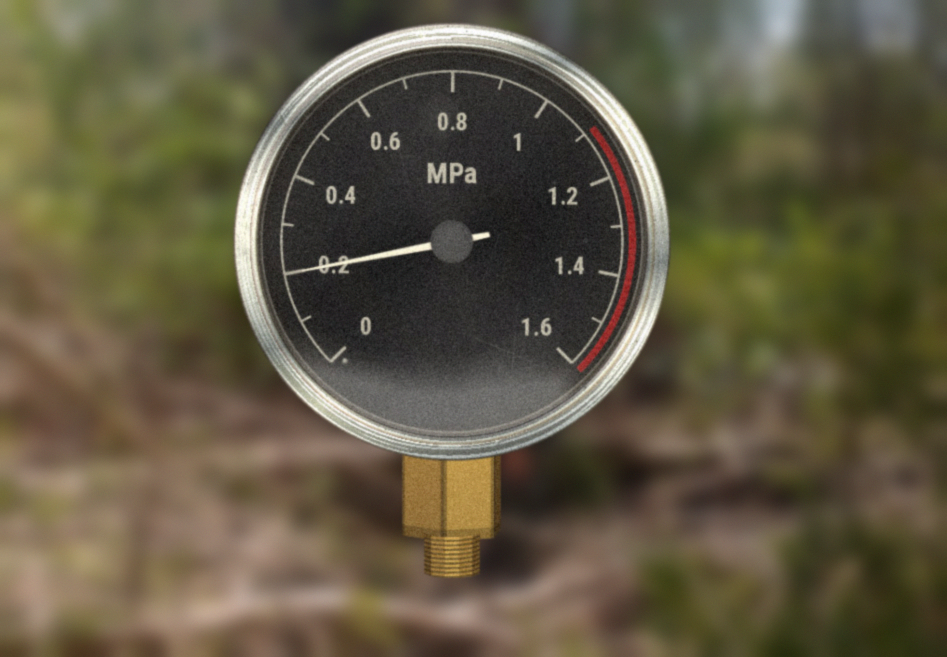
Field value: 0.2,MPa
